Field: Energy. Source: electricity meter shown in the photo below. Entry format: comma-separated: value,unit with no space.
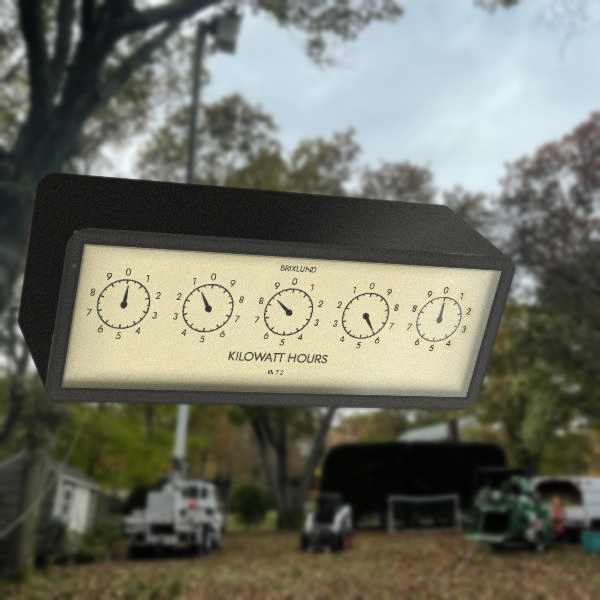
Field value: 860,kWh
